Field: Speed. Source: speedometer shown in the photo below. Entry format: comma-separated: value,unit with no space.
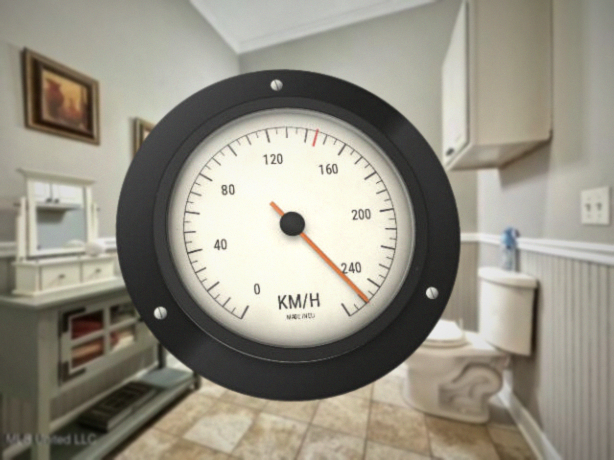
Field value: 250,km/h
